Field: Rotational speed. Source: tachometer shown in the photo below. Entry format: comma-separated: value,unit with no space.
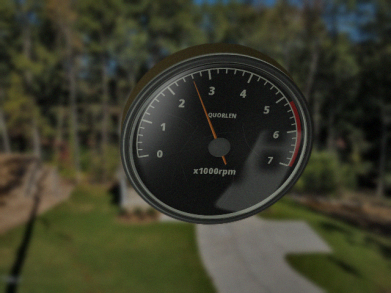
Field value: 2600,rpm
